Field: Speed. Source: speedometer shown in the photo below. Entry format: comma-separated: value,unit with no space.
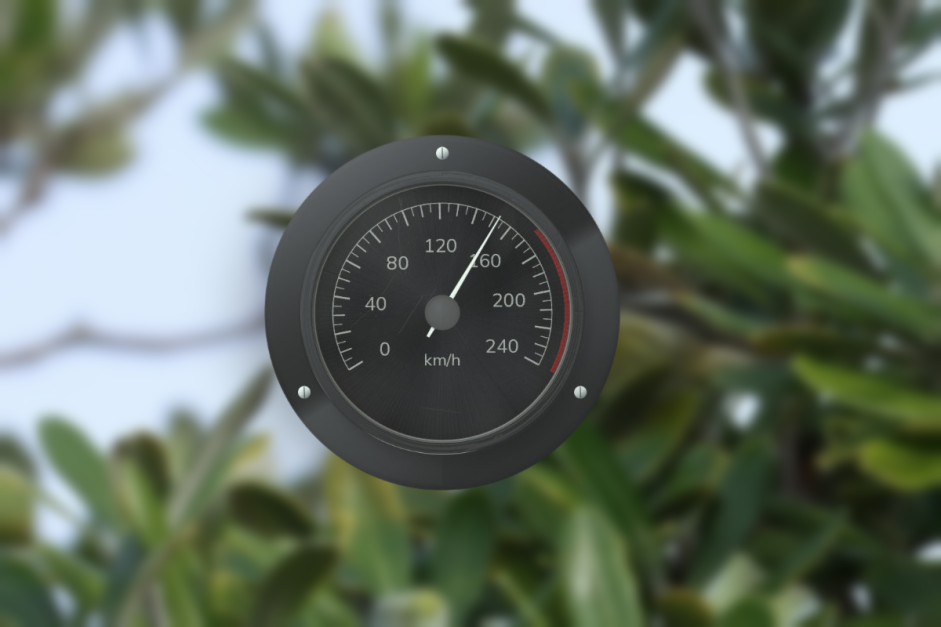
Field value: 152.5,km/h
